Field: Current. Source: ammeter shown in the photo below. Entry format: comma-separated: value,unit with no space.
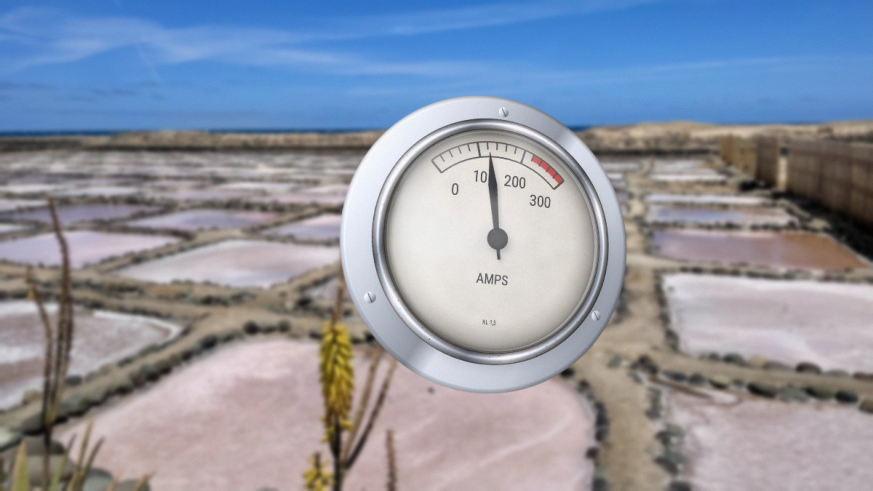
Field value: 120,A
